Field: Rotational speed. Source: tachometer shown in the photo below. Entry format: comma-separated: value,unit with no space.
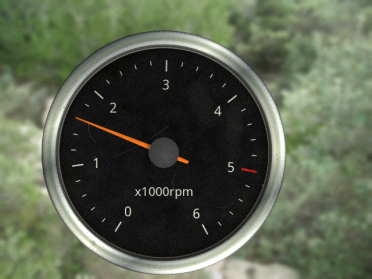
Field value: 1600,rpm
